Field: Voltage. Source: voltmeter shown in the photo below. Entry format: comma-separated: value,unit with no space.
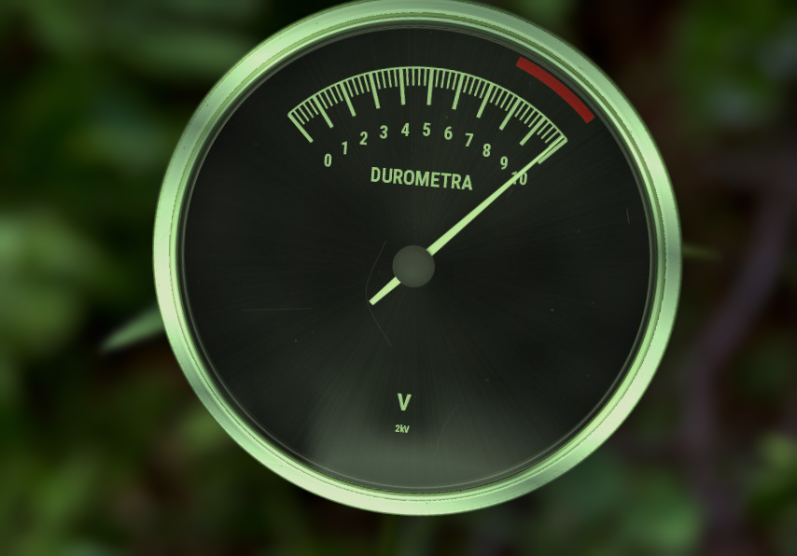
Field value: 9.8,V
